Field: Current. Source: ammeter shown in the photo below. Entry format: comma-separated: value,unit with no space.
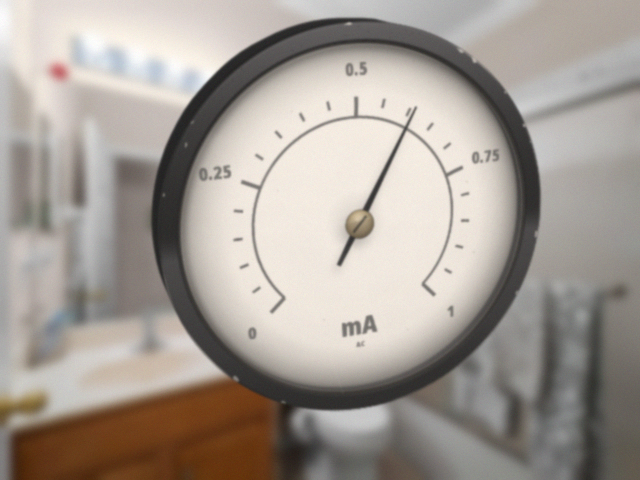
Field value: 0.6,mA
